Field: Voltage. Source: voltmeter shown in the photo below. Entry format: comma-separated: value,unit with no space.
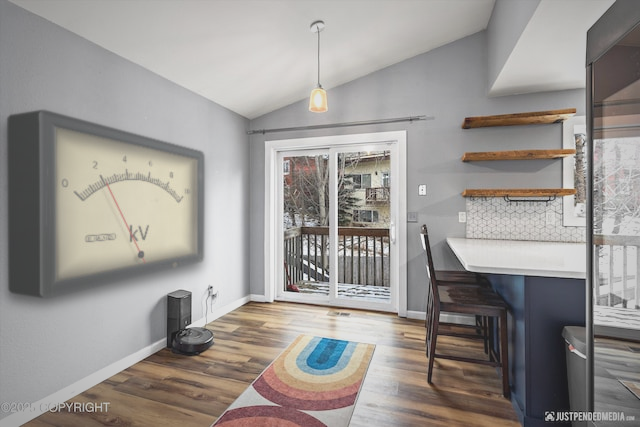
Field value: 2,kV
